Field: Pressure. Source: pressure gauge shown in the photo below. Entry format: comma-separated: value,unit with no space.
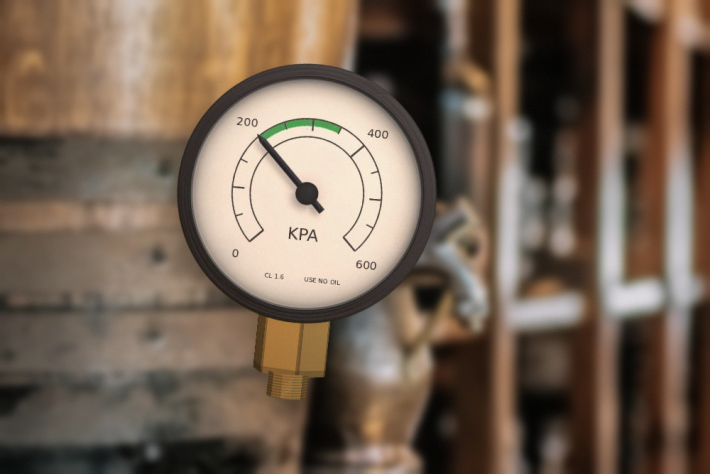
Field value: 200,kPa
